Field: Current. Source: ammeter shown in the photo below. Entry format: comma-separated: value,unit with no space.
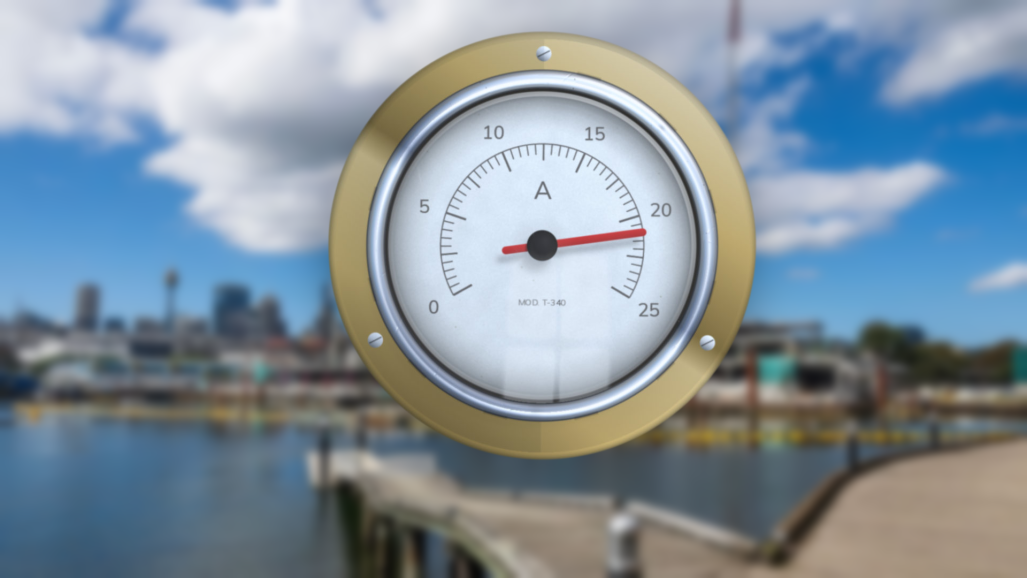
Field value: 21,A
